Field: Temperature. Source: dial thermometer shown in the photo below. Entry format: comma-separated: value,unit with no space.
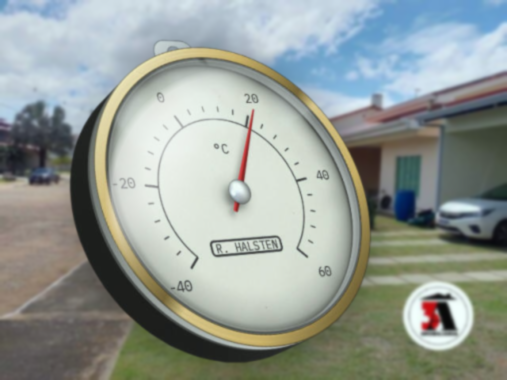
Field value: 20,°C
